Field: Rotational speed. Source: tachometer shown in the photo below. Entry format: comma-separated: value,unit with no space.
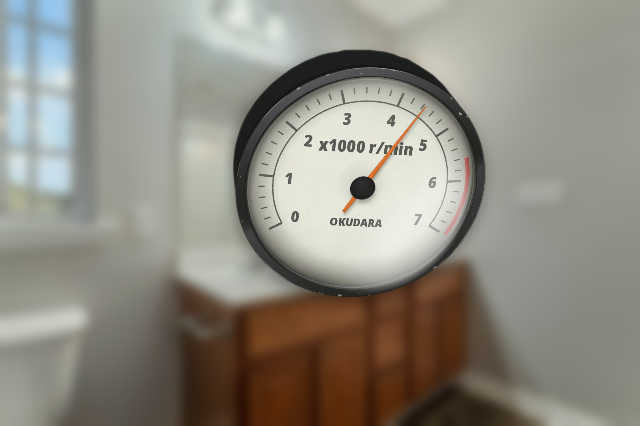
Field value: 4400,rpm
